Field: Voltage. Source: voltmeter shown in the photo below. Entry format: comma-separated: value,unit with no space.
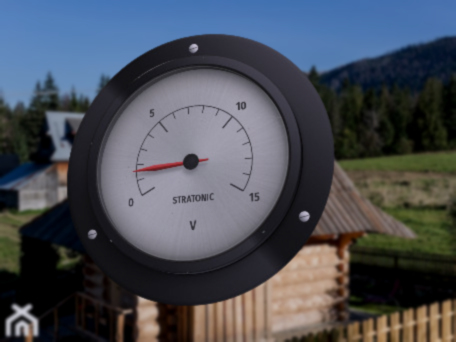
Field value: 1.5,V
